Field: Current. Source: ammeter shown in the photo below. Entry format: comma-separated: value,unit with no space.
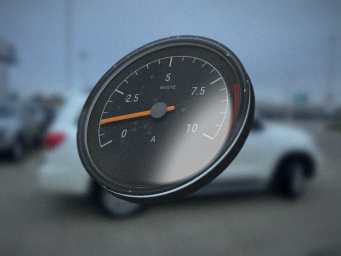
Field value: 1,A
